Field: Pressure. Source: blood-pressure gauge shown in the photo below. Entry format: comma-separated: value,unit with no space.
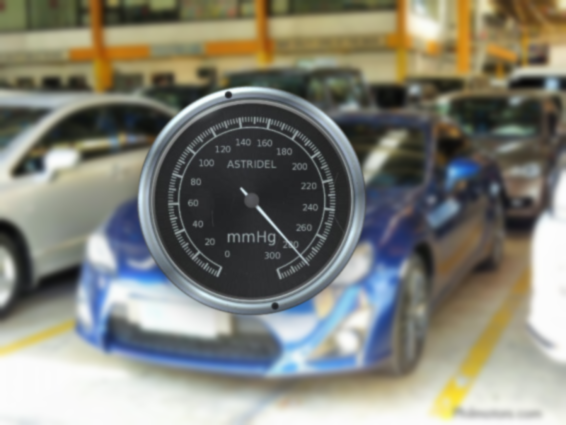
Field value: 280,mmHg
